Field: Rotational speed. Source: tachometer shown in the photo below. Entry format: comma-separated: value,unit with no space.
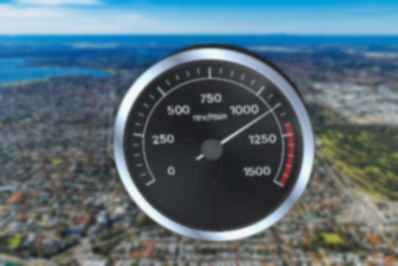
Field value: 1100,rpm
